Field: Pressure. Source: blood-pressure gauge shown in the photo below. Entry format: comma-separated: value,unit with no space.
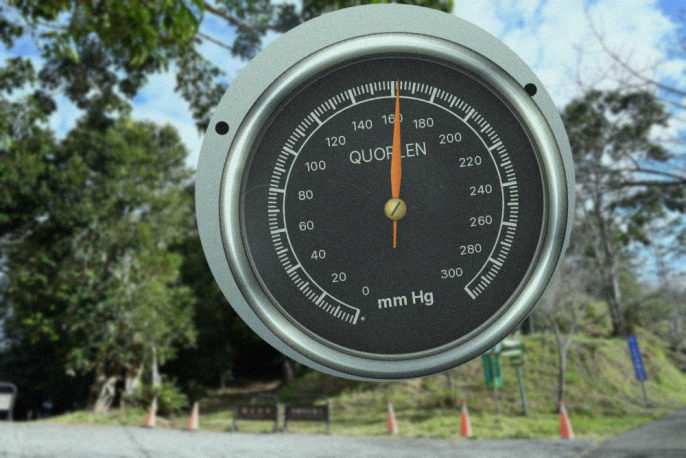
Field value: 162,mmHg
